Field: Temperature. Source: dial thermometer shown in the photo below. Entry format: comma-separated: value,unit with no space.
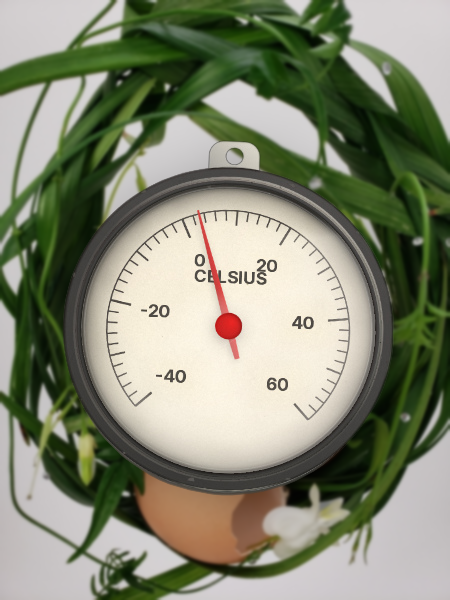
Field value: 3,°C
